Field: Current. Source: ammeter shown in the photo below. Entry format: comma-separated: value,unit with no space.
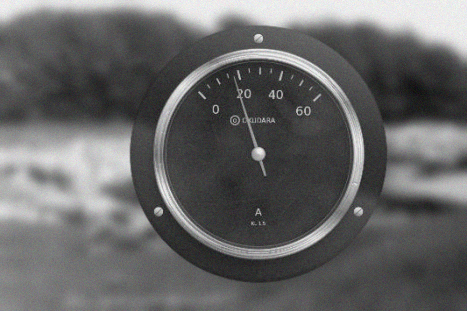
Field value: 17.5,A
